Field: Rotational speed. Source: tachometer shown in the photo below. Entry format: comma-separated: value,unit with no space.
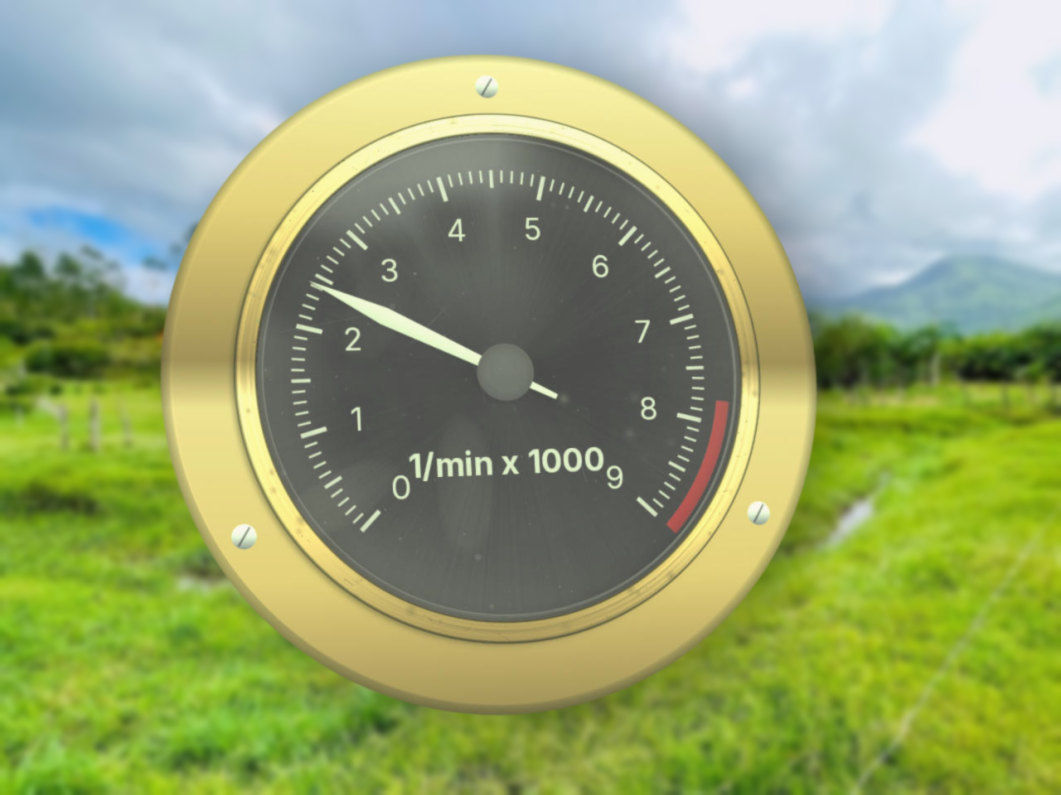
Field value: 2400,rpm
